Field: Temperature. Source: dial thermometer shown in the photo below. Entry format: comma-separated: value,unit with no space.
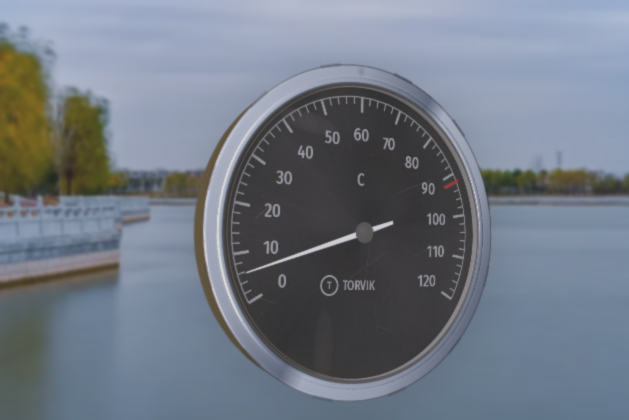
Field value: 6,°C
